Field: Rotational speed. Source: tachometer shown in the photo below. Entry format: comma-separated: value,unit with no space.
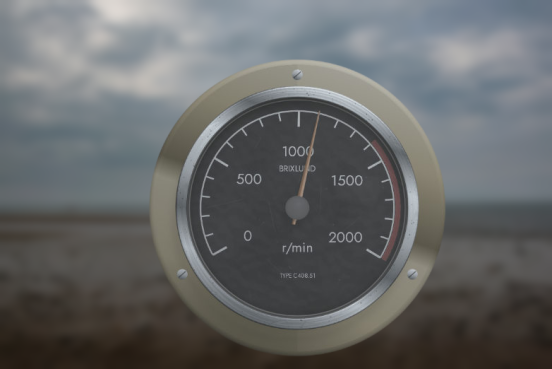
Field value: 1100,rpm
